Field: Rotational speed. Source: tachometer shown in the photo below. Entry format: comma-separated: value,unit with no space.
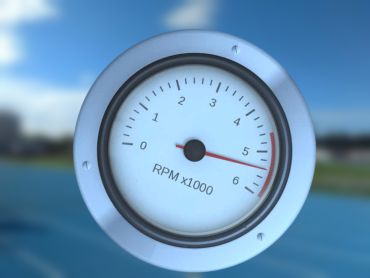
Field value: 5400,rpm
